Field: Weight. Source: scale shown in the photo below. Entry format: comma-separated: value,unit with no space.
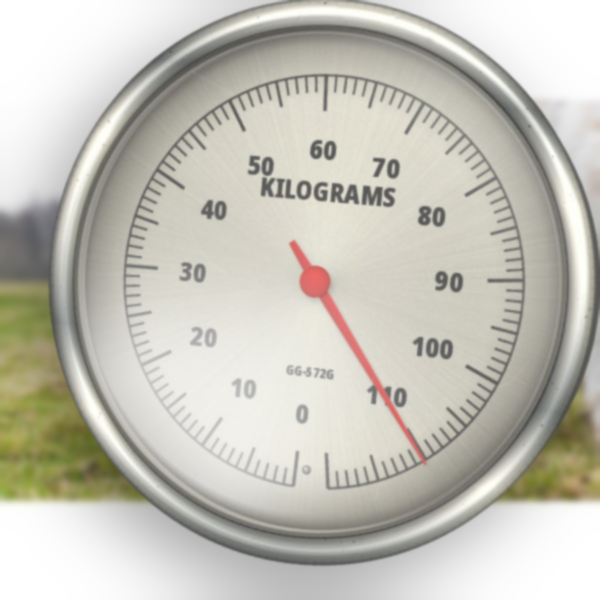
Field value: 110,kg
